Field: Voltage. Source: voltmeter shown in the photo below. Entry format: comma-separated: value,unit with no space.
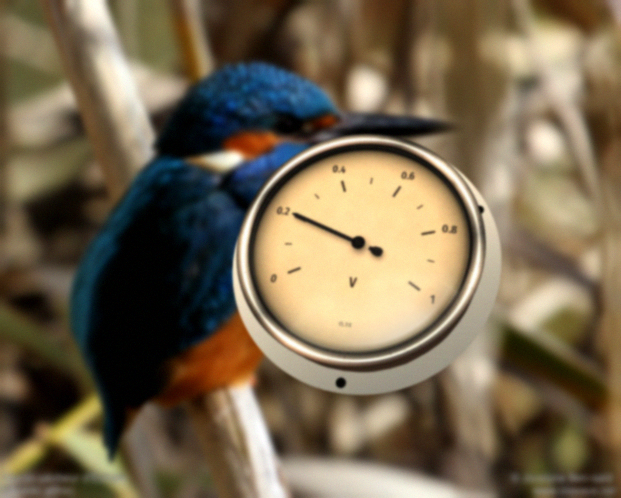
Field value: 0.2,V
